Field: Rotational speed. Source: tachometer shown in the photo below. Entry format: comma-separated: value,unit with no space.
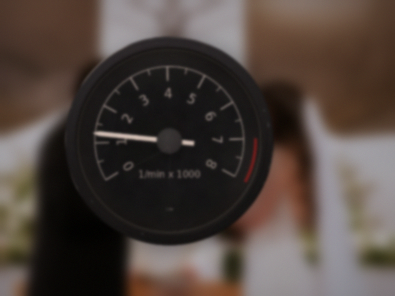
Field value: 1250,rpm
